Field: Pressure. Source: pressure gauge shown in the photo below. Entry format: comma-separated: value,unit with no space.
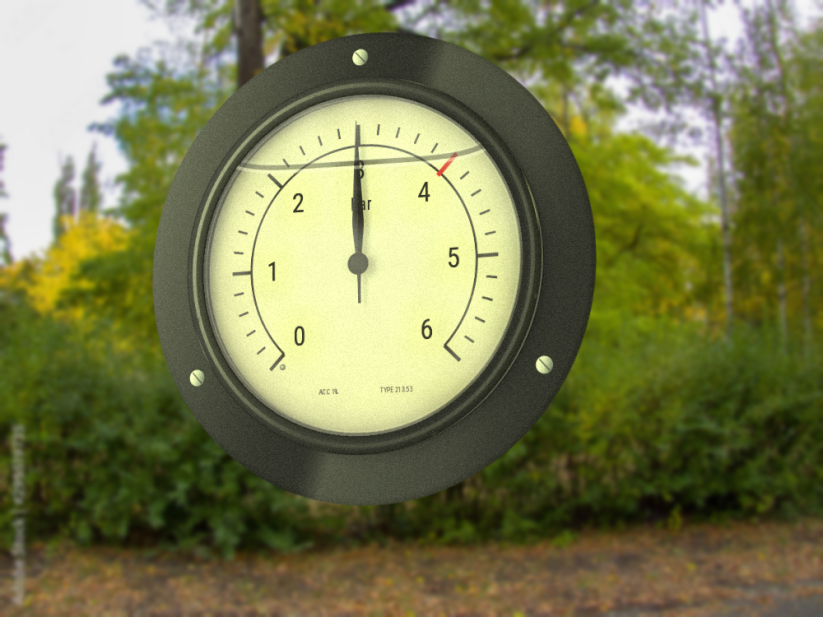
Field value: 3,bar
